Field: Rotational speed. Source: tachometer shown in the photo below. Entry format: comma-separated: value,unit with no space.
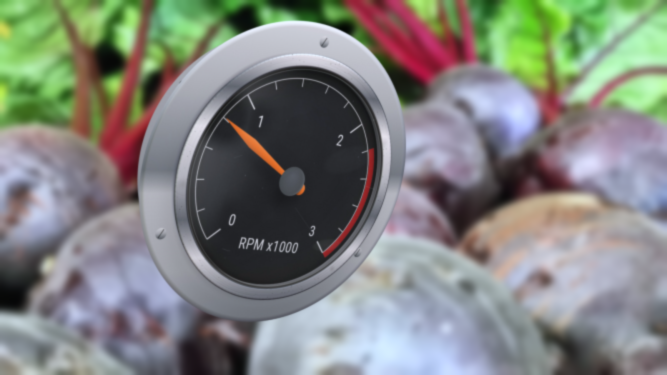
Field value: 800,rpm
